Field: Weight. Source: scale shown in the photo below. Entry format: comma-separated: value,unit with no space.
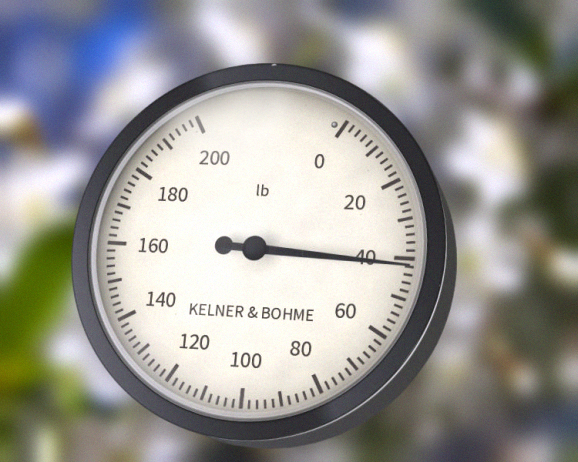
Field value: 42,lb
